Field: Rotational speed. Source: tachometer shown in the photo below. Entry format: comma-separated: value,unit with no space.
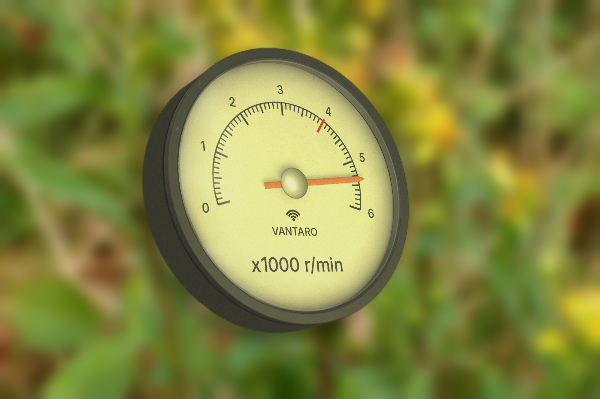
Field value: 5400,rpm
